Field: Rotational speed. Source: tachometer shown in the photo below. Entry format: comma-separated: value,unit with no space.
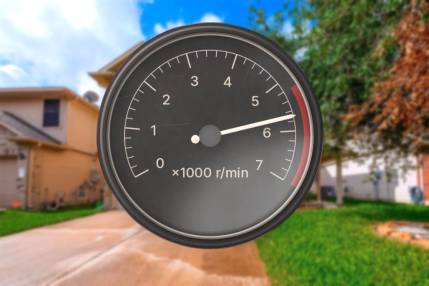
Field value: 5700,rpm
